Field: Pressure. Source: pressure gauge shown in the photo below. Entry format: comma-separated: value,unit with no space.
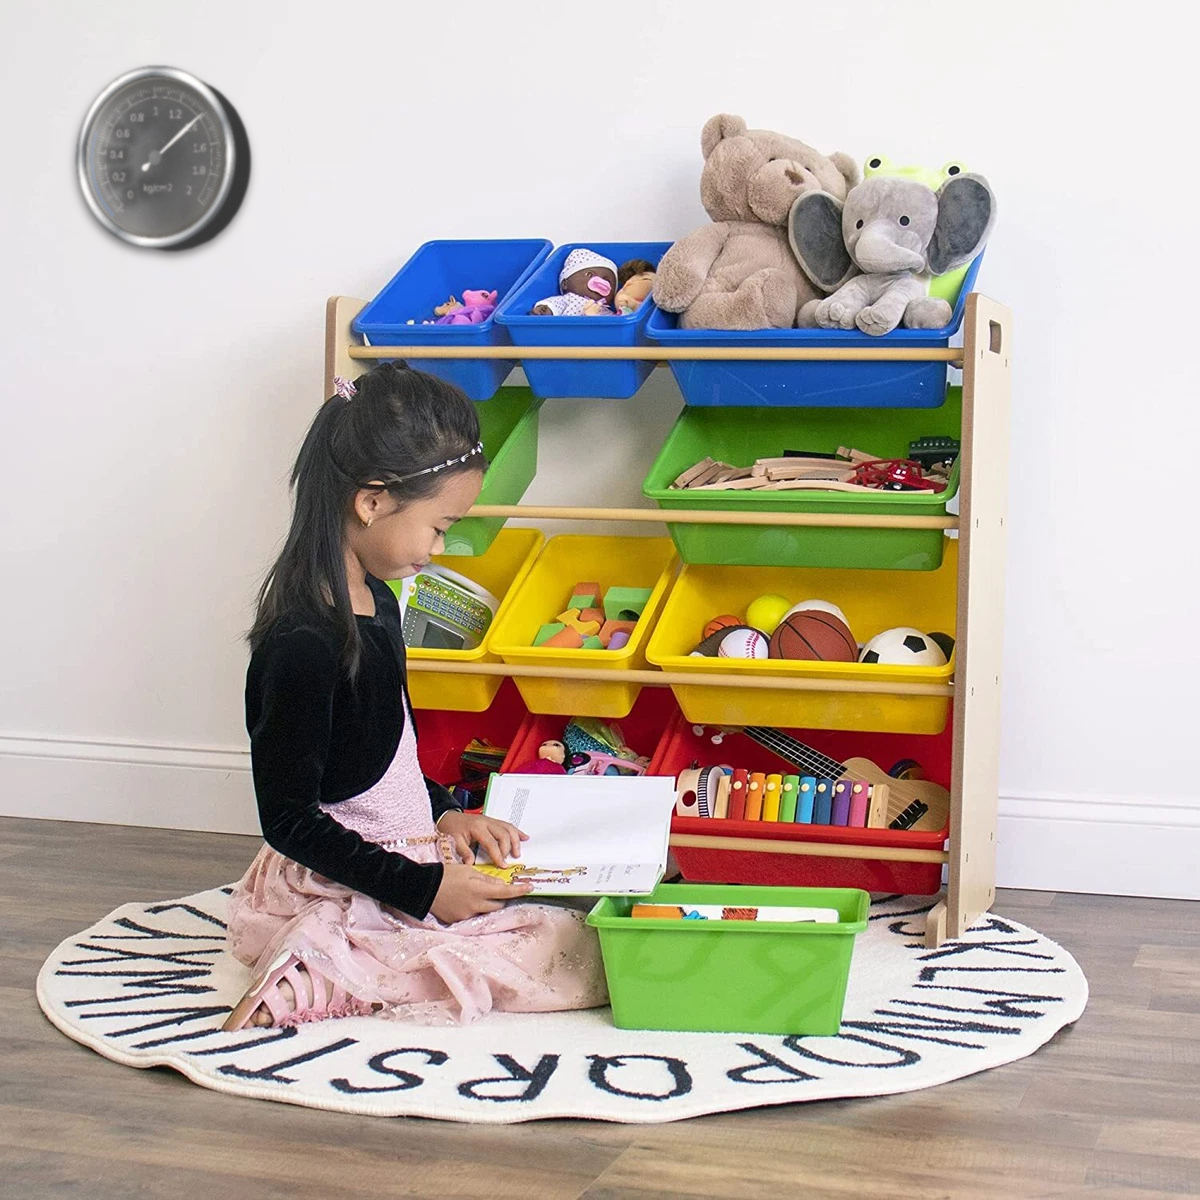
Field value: 1.4,kg/cm²
